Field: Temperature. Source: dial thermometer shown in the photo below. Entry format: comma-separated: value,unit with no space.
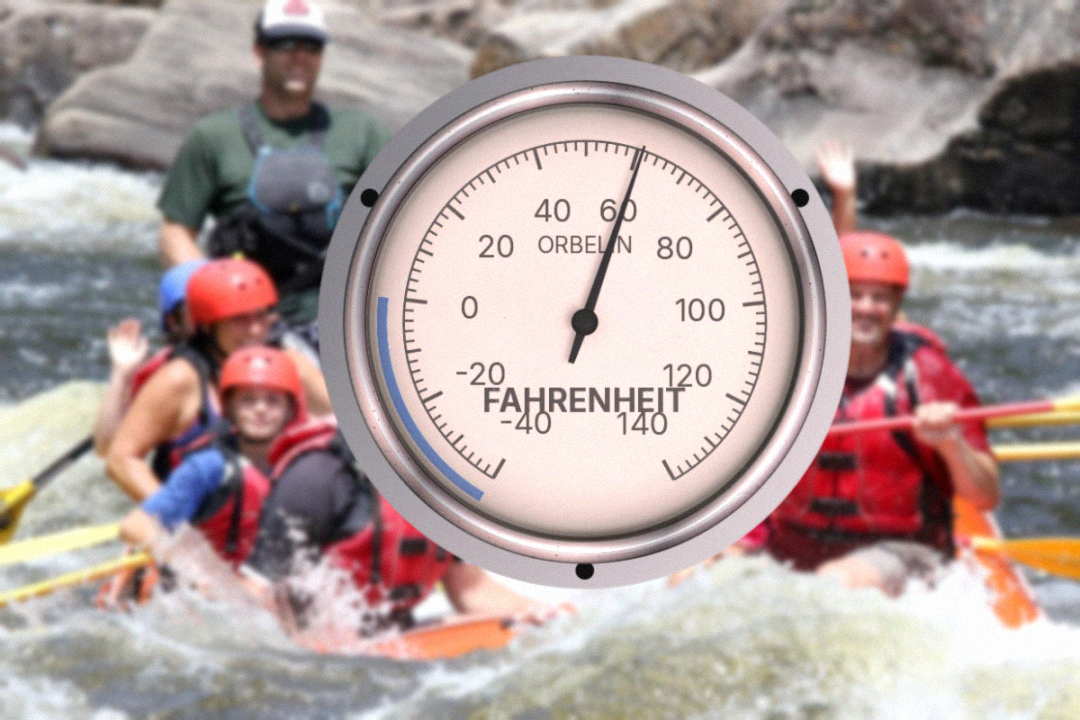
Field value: 61,°F
